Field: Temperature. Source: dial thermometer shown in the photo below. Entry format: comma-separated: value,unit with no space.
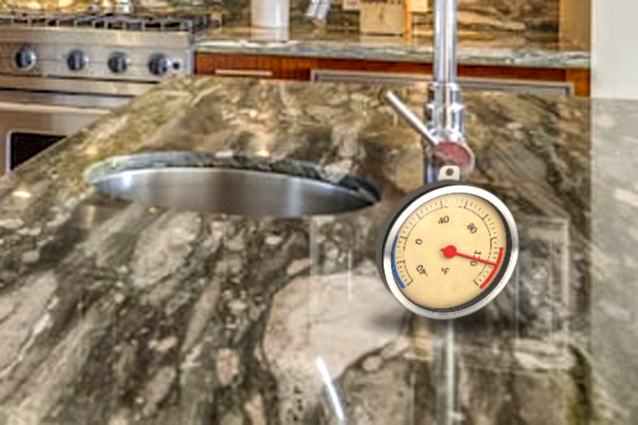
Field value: 120,°F
